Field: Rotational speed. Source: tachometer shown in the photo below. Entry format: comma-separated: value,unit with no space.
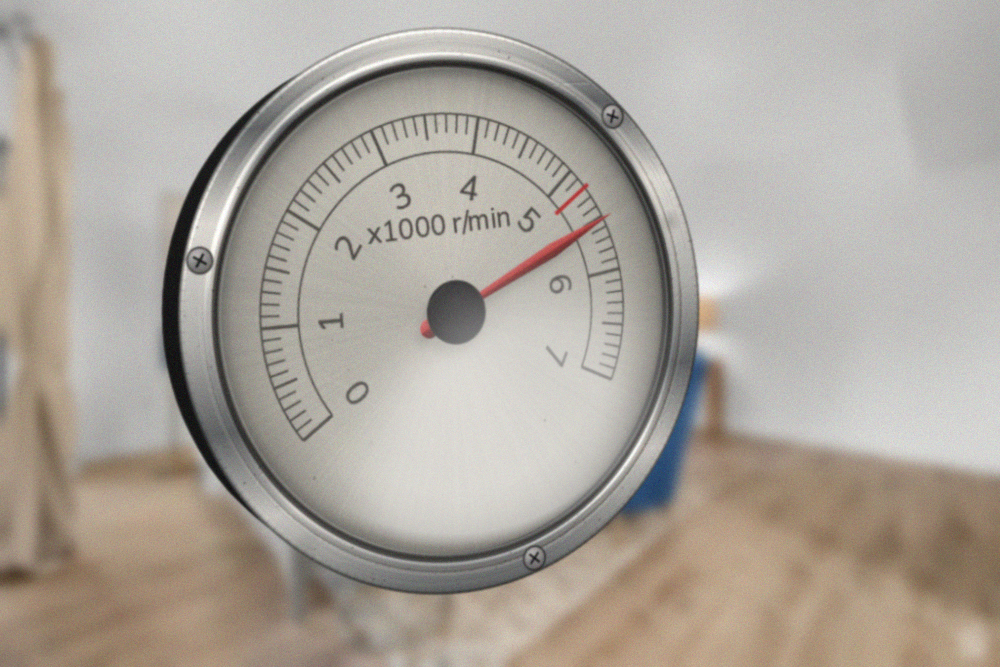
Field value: 5500,rpm
